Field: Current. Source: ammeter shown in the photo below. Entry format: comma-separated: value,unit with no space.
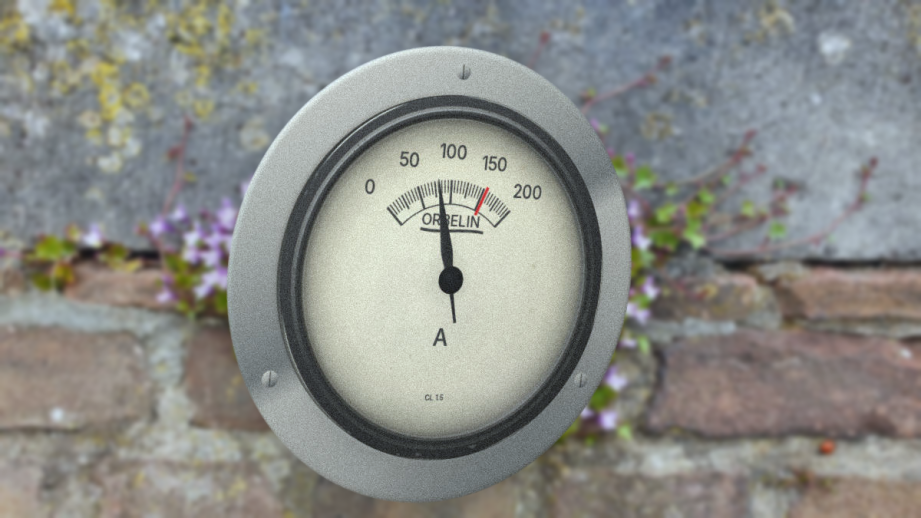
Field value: 75,A
